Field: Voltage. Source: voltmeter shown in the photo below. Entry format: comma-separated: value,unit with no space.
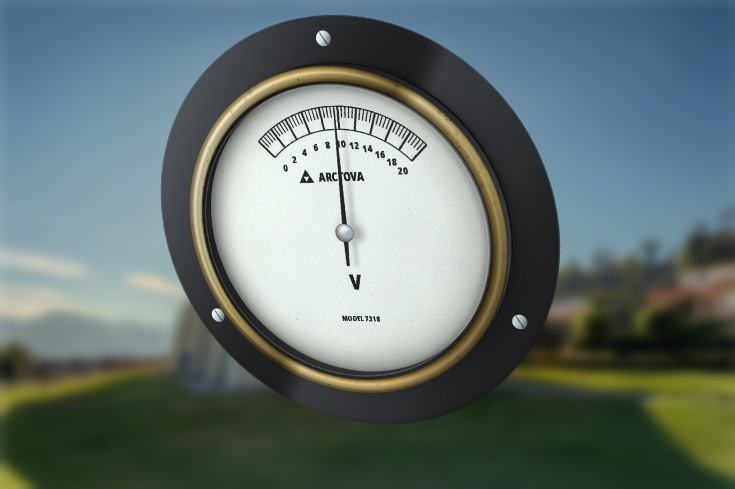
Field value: 10,V
